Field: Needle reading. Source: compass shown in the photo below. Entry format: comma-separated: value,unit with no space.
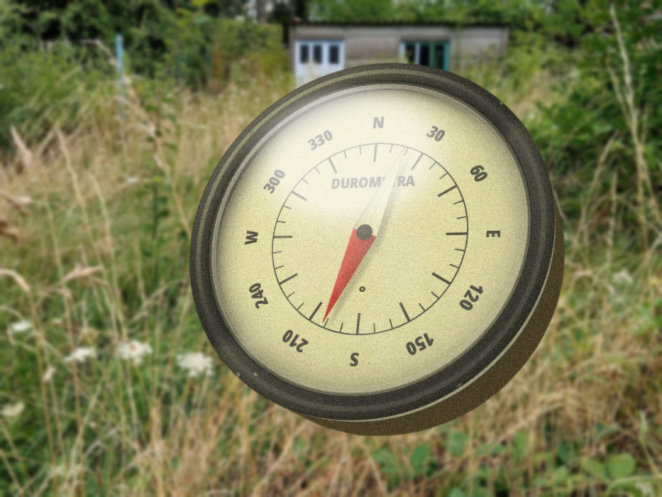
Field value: 200,°
